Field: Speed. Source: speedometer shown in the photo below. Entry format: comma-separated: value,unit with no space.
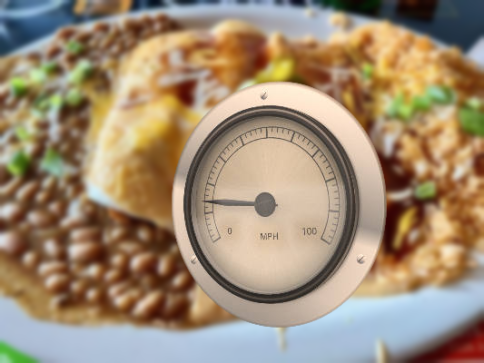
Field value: 14,mph
